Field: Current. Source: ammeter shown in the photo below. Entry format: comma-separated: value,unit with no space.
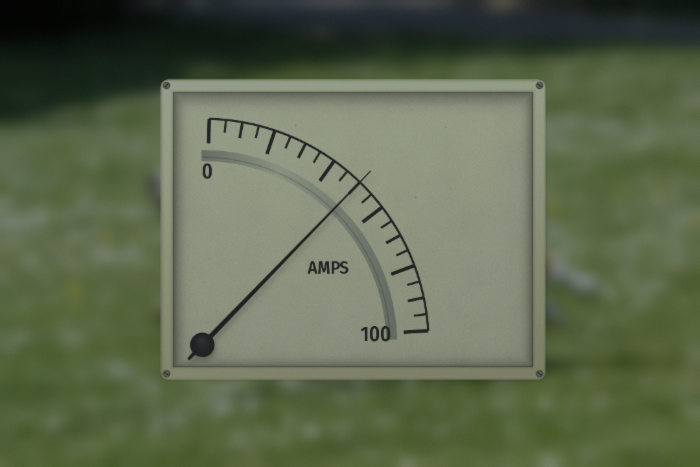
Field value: 50,A
